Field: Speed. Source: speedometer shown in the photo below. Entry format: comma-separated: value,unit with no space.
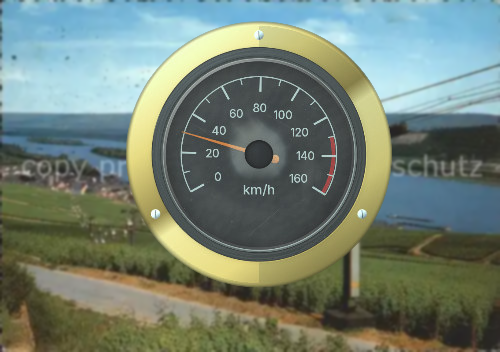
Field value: 30,km/h
